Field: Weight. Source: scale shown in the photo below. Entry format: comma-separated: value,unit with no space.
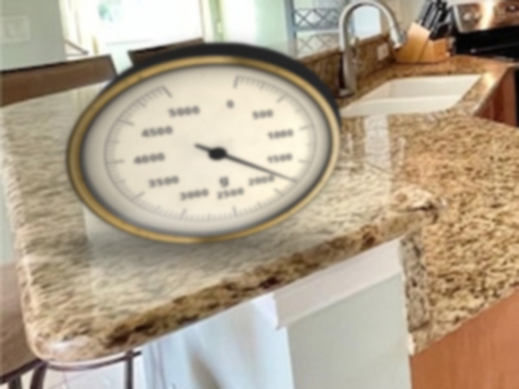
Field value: 1750,g
